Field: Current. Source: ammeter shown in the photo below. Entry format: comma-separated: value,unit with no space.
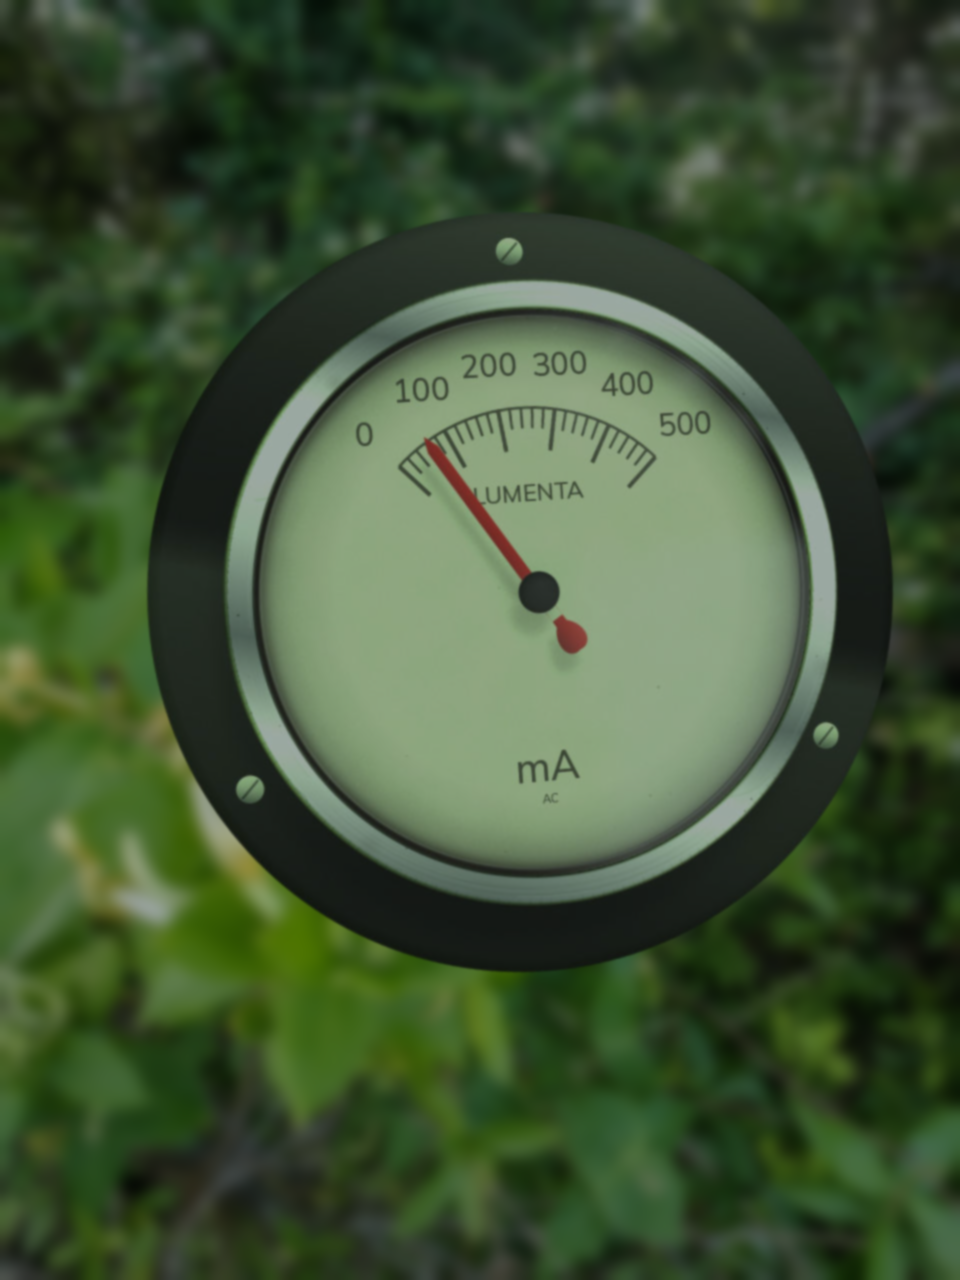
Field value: 60,mA
